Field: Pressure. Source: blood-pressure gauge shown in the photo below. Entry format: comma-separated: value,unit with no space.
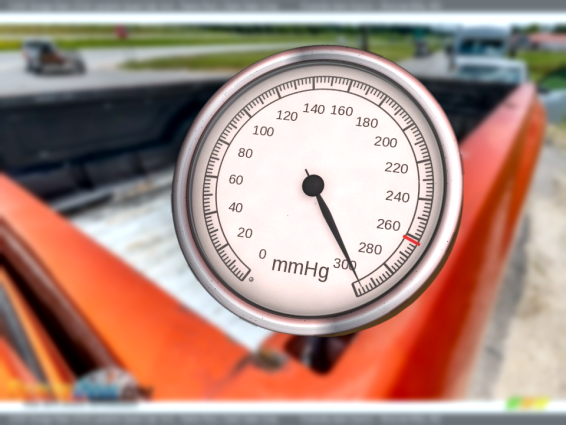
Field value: 296,mmHg
